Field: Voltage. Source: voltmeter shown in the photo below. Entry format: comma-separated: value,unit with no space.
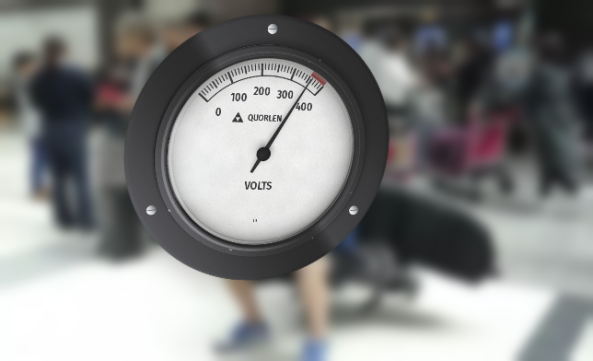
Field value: 350,V
